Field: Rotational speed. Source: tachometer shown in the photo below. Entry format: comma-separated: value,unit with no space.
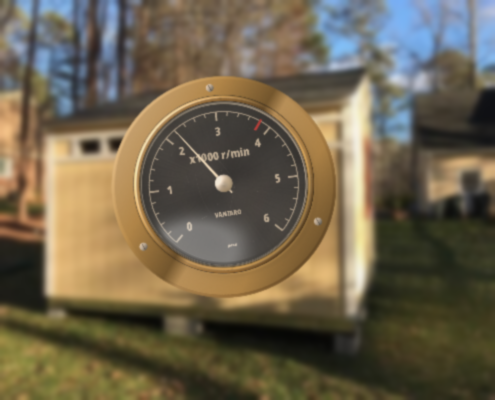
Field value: 2200,rpm
